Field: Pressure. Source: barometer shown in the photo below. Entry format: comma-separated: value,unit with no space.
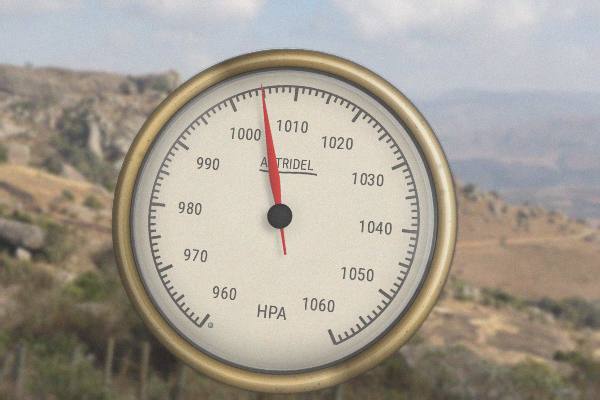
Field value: 1005,hPa
